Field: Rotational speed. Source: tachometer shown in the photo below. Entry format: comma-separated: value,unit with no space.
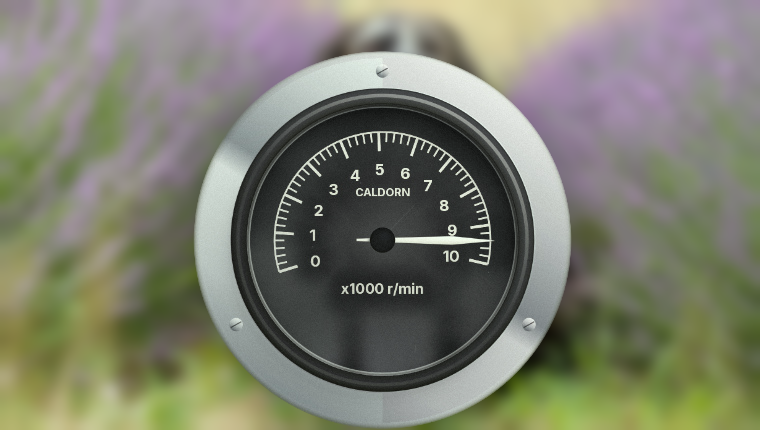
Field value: 9400,rpm
